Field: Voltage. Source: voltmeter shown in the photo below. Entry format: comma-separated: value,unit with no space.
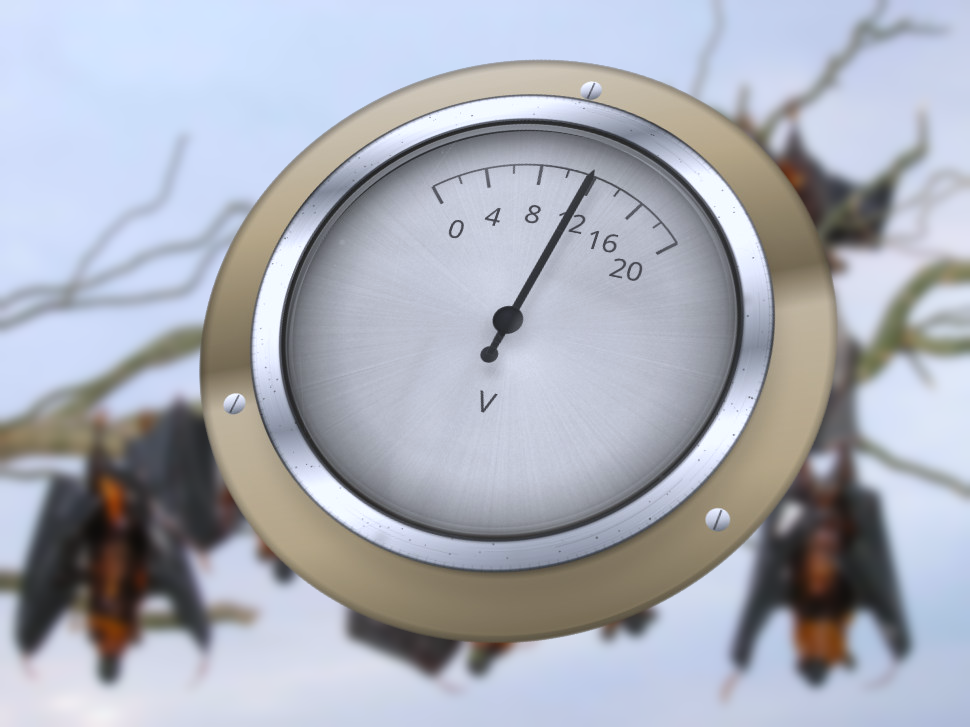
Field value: 12,V
